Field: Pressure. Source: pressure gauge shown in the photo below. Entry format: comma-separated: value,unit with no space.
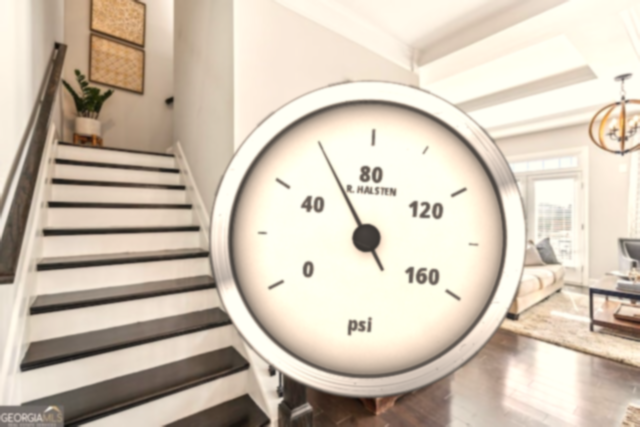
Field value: 60,psi
